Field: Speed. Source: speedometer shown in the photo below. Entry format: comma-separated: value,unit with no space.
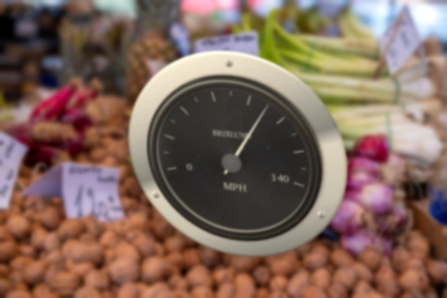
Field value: 90,mph
